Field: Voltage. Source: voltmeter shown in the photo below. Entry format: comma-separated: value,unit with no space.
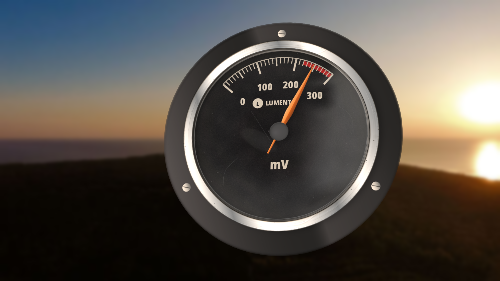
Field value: 250,mV
